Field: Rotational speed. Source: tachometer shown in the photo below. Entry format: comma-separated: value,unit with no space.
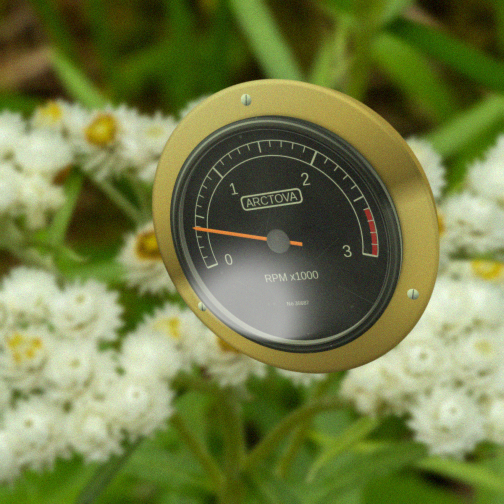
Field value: 400,rpm
